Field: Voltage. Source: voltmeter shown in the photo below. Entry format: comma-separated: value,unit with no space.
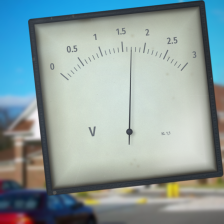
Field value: 1.7,V
